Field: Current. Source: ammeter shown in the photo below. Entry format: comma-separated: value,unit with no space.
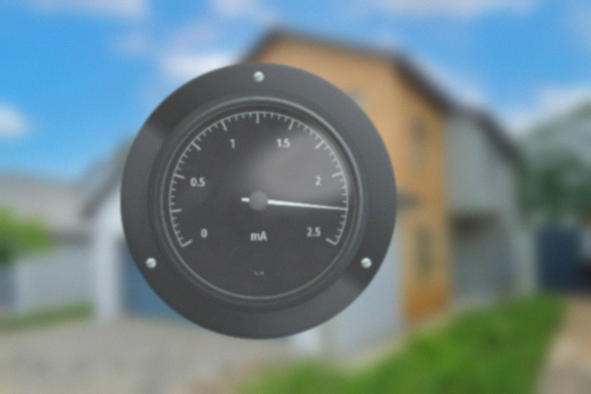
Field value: 2.25,mA
